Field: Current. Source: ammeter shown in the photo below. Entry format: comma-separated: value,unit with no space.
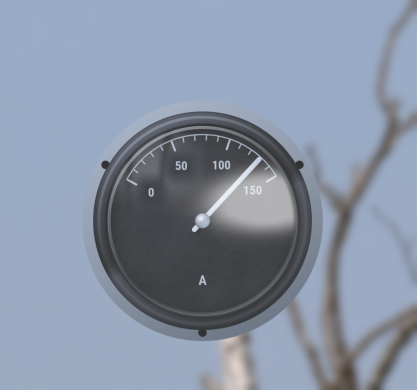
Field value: 130,A
